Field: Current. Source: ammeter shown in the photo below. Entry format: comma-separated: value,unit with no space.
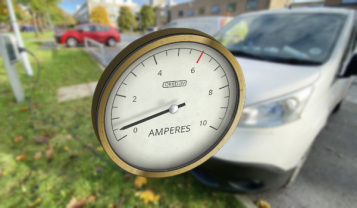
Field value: 0.5,A
